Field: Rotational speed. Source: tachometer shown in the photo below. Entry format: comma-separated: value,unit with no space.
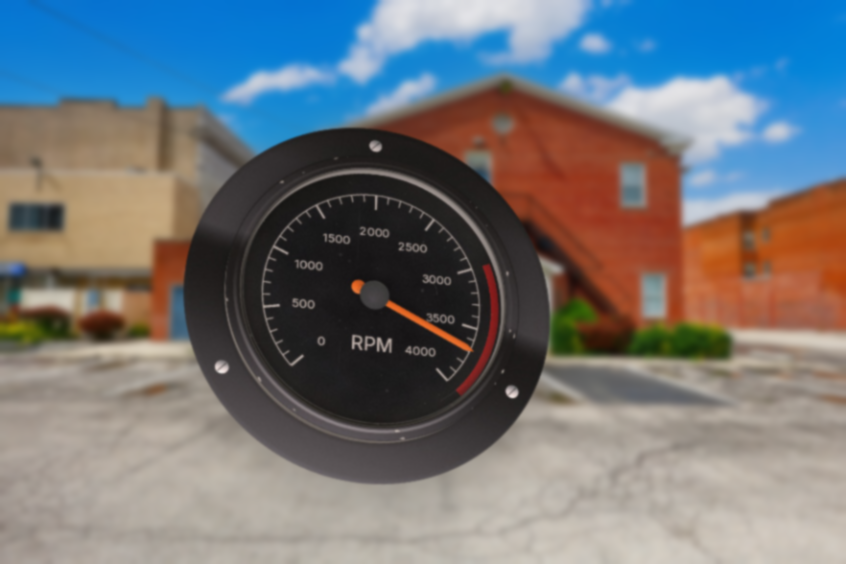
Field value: 3700,rpm
